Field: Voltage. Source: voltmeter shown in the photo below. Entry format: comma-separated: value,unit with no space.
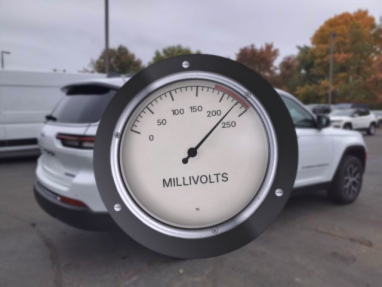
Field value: 230,mV
